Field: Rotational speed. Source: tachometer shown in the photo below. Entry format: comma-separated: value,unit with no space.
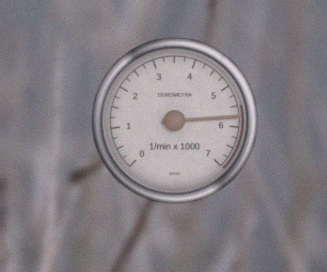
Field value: 5750,rpm
